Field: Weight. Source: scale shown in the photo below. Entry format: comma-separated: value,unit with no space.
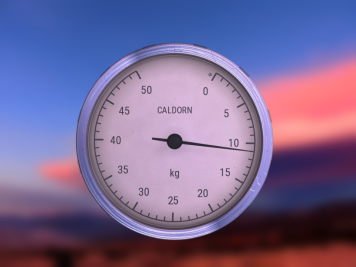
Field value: 11,kg
